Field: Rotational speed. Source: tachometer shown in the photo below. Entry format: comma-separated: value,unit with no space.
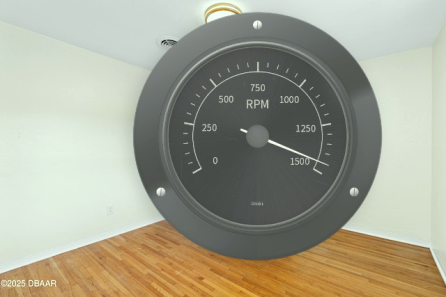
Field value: 1450,rpm
